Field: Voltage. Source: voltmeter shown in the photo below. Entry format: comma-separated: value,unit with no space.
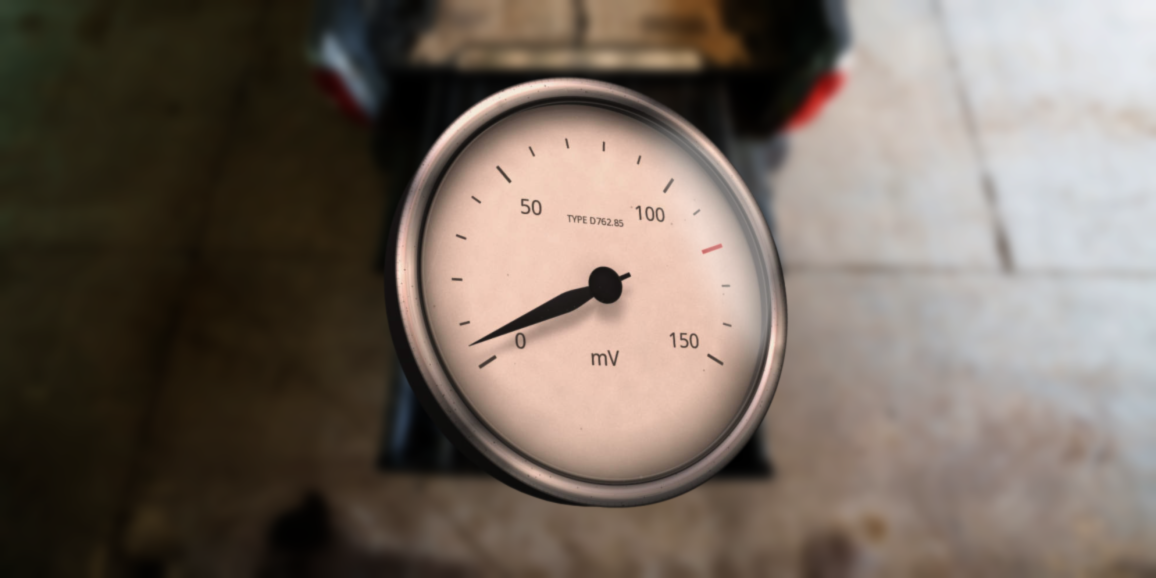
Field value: 5,mV
